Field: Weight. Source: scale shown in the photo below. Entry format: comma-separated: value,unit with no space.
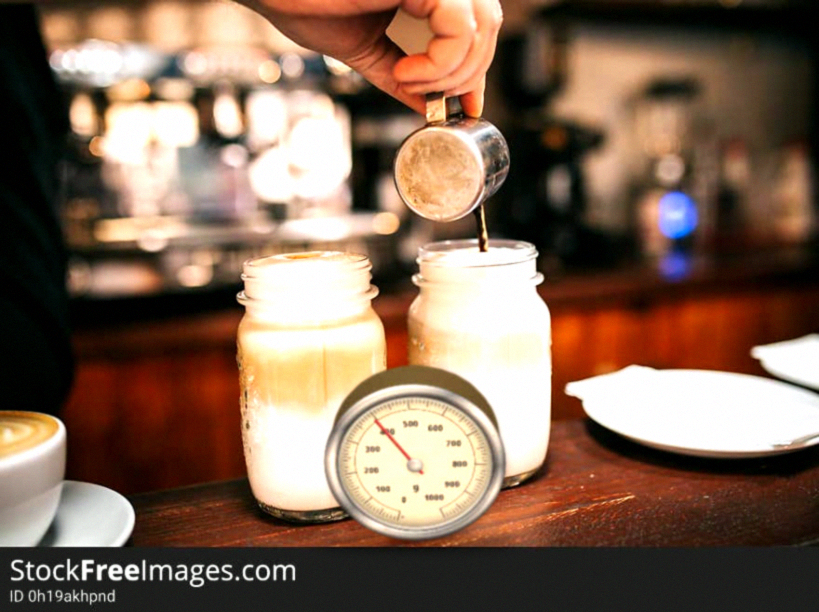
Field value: 400,g
